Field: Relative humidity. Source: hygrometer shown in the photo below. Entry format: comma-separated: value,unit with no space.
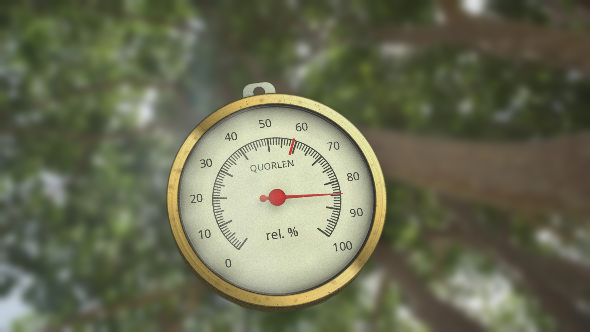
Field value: 85,%
